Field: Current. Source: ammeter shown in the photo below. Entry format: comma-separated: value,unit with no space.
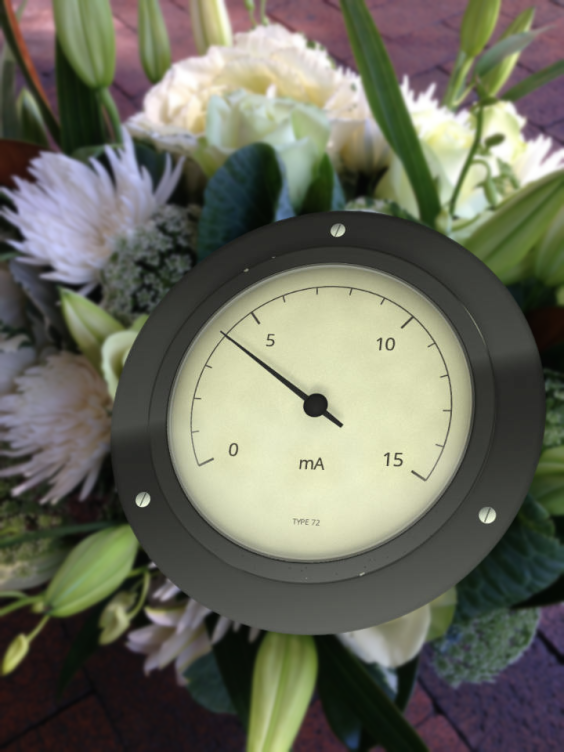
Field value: 4,mA
